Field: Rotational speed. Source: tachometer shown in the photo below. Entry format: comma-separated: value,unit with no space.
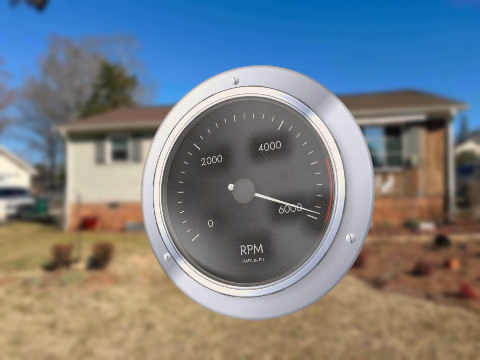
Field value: 5900,rpm
